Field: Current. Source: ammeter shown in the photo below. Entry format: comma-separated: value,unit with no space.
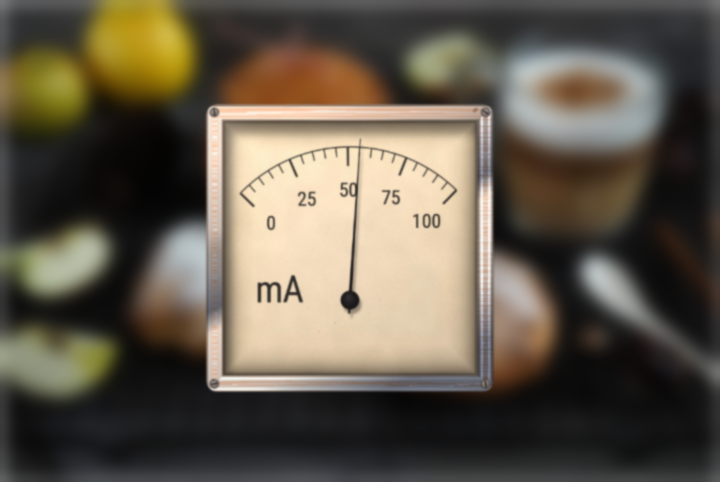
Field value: 55,mA
